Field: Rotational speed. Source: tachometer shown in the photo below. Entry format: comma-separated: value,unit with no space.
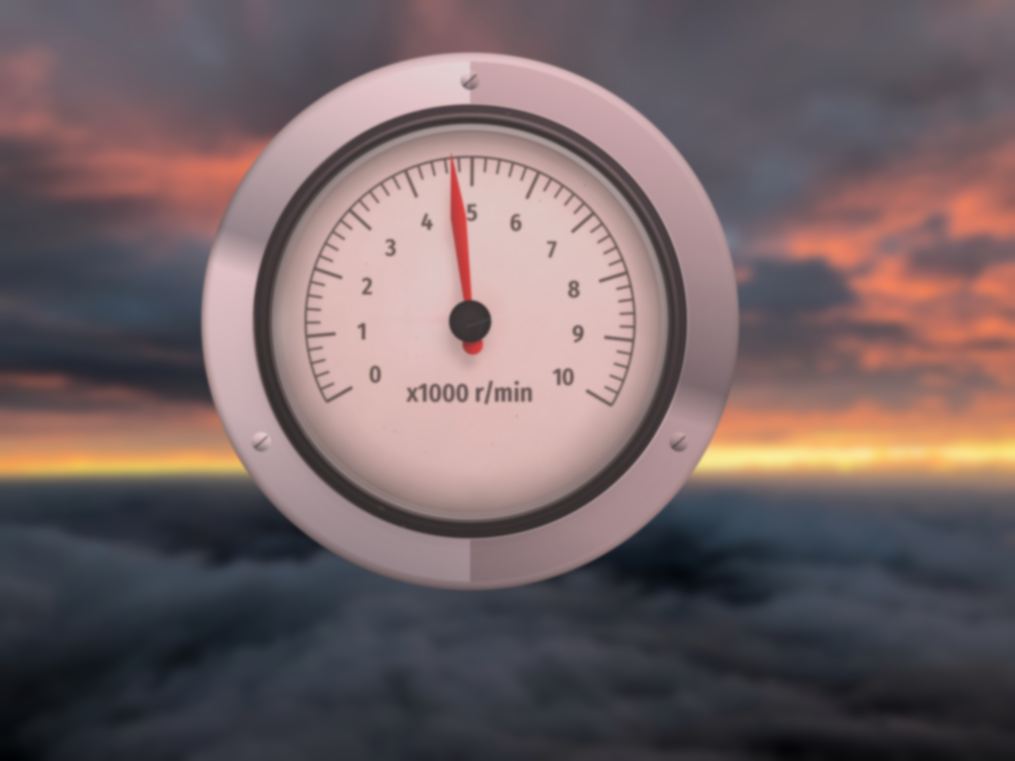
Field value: 4700,rpm
